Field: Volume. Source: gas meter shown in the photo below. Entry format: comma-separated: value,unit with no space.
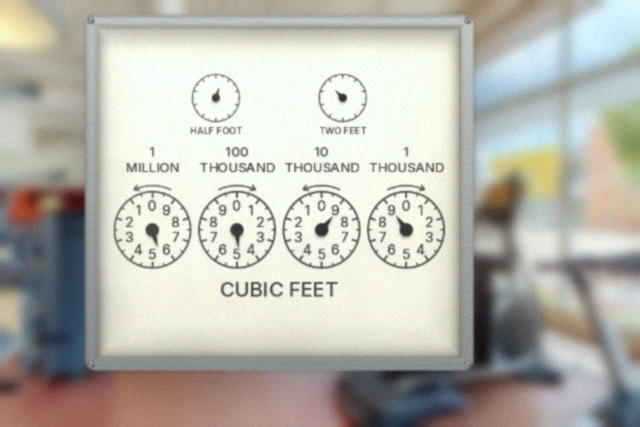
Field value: 548900,ft³
